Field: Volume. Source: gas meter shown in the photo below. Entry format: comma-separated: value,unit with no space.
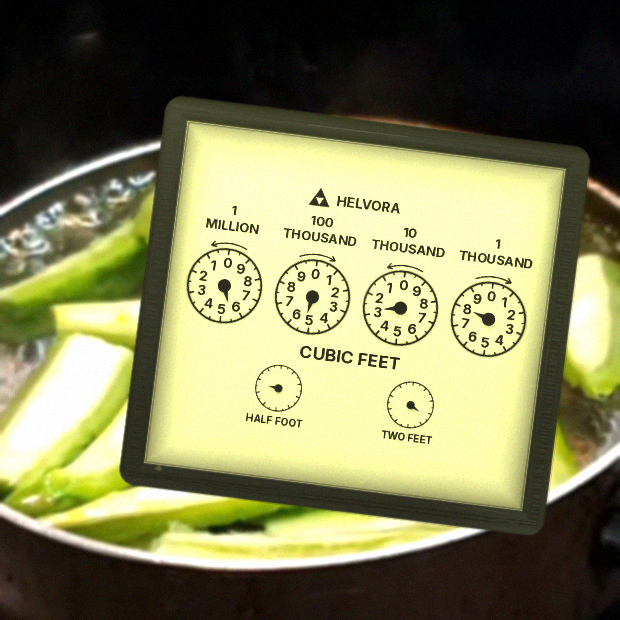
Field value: 552800,ft³
